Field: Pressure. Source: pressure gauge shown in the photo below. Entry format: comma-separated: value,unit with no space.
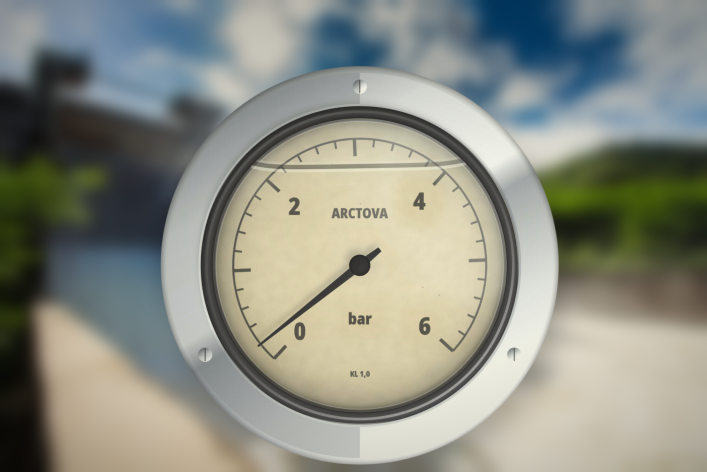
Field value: 0.2,bar
